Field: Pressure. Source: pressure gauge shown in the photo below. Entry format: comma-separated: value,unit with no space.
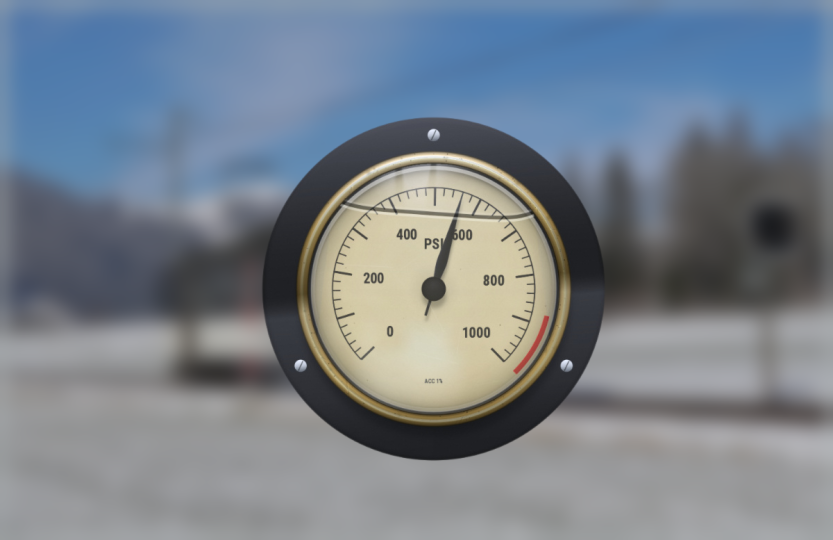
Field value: 560,psi
